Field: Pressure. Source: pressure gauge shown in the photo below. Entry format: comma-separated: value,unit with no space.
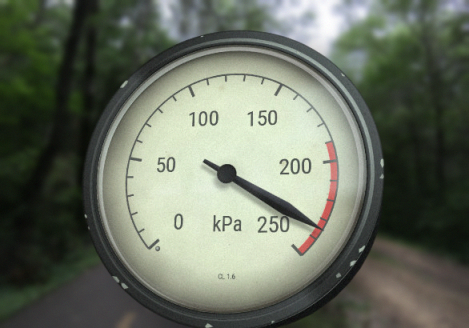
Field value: 235,kPa
